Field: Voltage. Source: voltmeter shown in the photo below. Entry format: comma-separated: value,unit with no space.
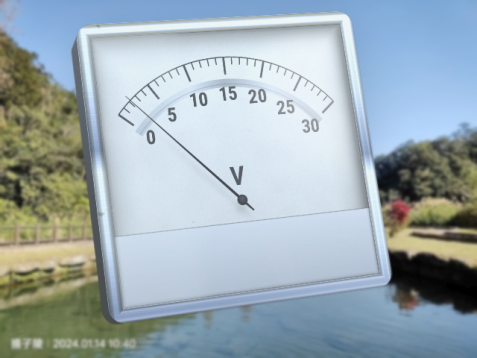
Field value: 2,V
